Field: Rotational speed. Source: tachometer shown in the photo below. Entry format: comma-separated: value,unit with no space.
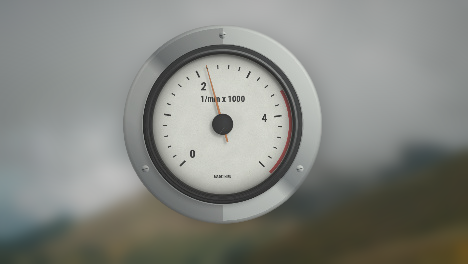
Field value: 2200,rpm
